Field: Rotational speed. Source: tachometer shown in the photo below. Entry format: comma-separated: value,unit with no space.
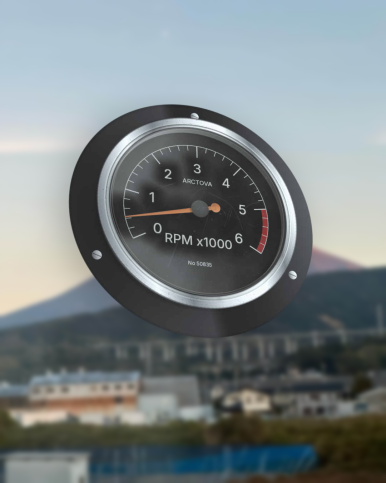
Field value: 400,rpm
